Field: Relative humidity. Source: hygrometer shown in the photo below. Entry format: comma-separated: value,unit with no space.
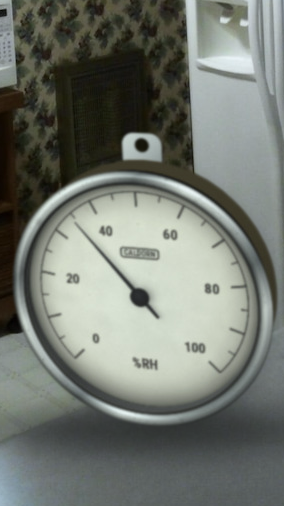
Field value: 35,%
